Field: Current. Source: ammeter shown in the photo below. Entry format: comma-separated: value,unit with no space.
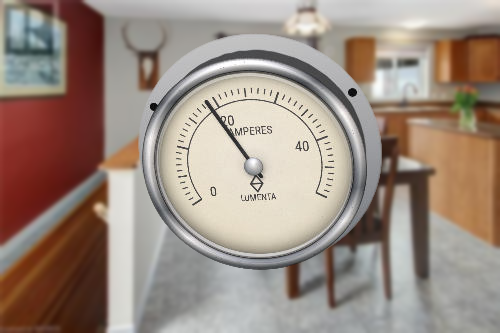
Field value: 19,A
